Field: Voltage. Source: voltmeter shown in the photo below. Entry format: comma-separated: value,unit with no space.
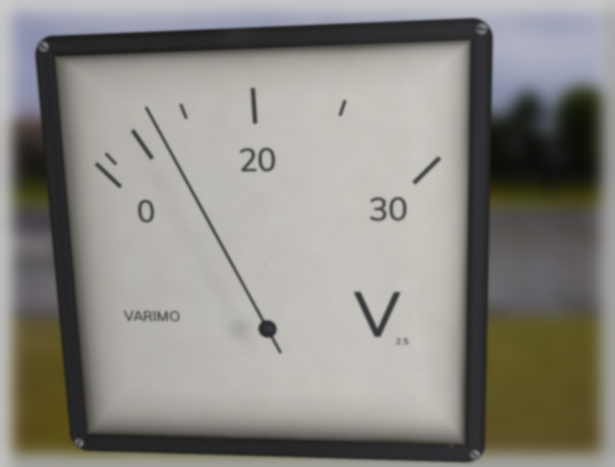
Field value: 12.5,V
